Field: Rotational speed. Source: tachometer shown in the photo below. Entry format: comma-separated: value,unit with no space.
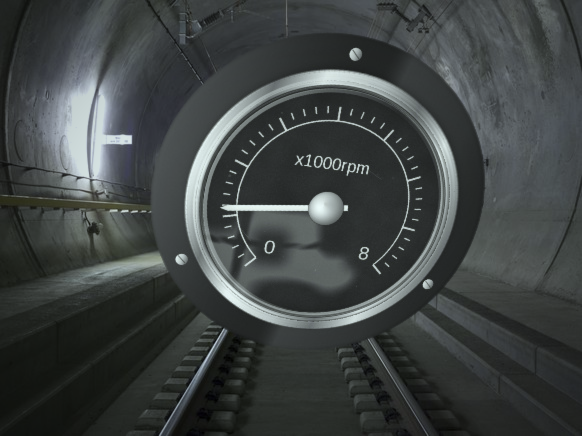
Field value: 1200,rpm
